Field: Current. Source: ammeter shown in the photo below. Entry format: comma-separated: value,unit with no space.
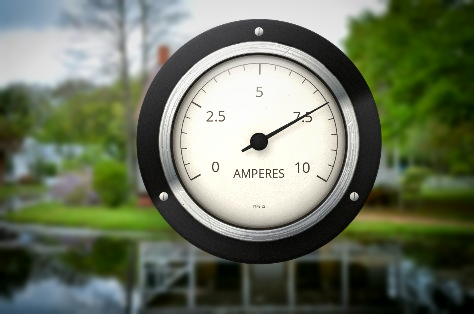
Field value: 7.5,A
